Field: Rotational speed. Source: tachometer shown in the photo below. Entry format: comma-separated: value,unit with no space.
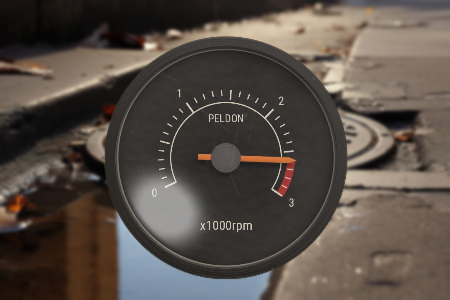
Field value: 2600,rpm
